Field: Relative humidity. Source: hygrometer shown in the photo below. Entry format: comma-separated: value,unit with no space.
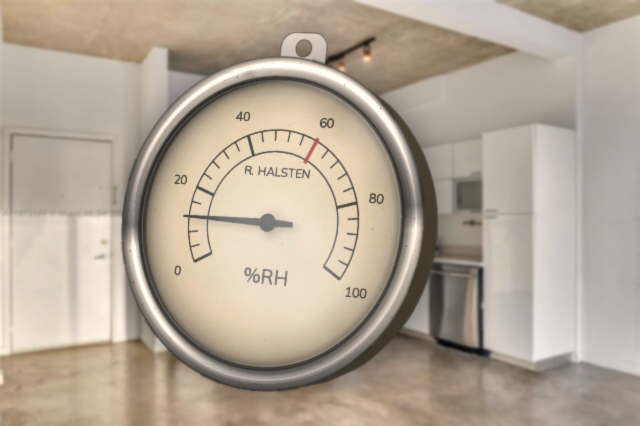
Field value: 12,%
